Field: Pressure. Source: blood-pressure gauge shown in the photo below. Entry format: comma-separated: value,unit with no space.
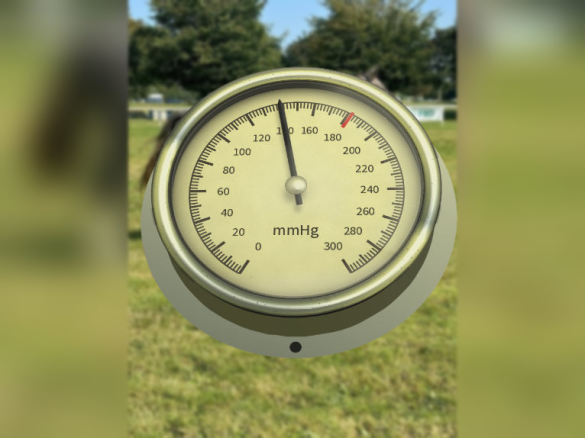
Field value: 140,mmHg
